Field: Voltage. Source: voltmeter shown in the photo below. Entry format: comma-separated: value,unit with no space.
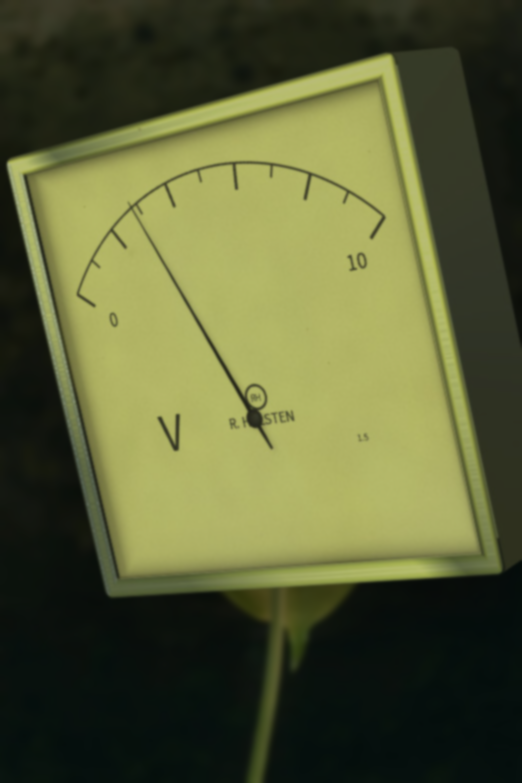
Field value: 3,V
